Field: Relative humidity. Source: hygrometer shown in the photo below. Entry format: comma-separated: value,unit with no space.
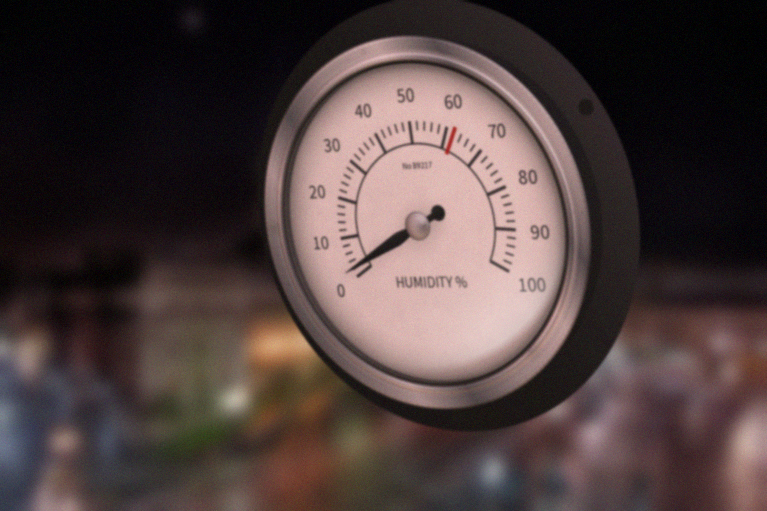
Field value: 2,%
